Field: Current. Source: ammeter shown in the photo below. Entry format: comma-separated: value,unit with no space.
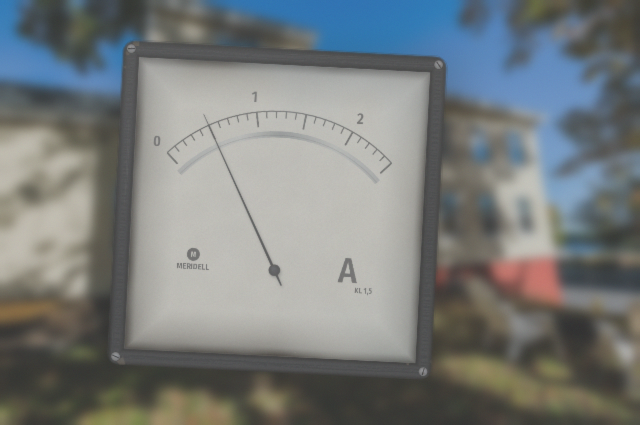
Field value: 0.5,A
